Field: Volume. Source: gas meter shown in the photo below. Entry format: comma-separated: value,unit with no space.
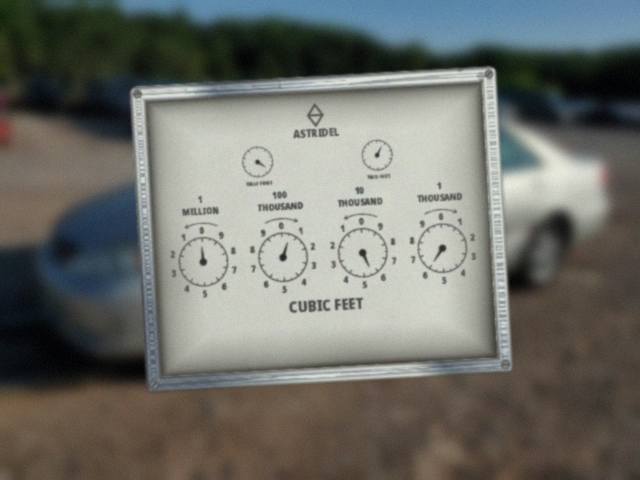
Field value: 5600,ft³
